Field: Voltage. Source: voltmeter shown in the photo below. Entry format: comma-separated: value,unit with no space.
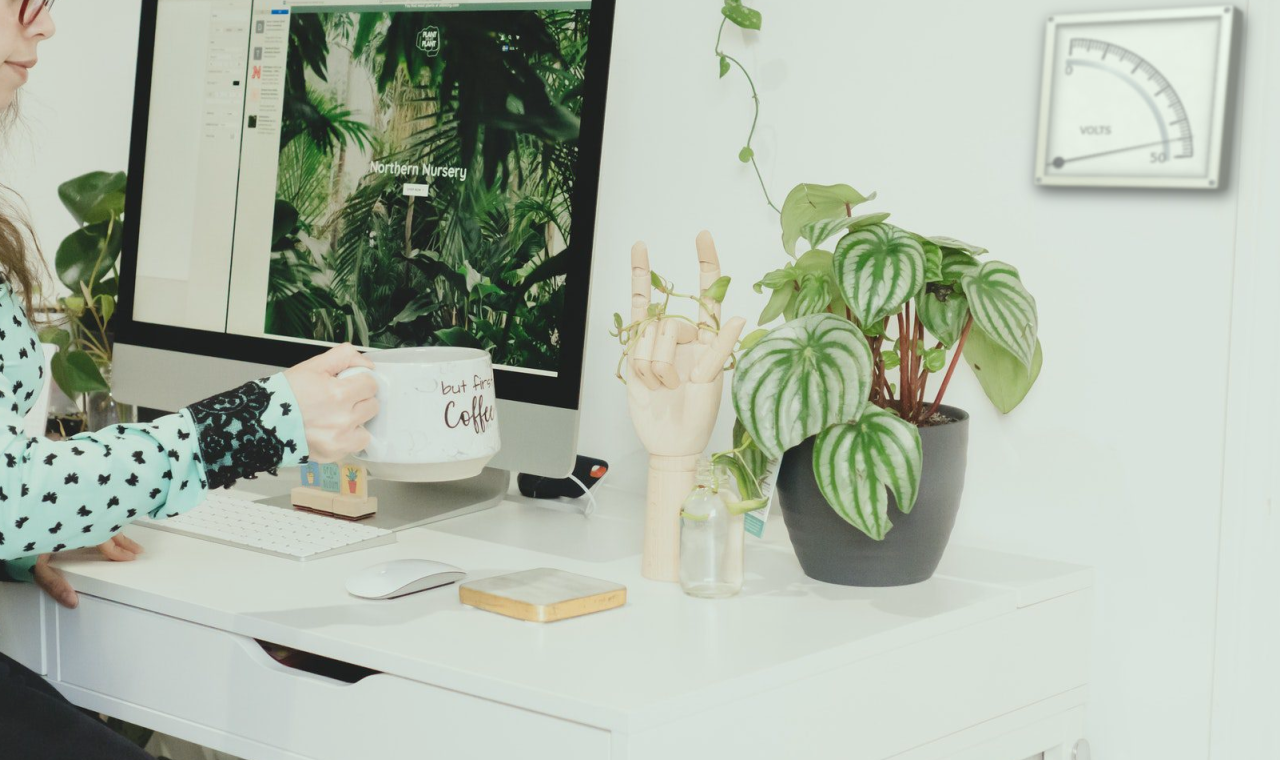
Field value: 45,V
